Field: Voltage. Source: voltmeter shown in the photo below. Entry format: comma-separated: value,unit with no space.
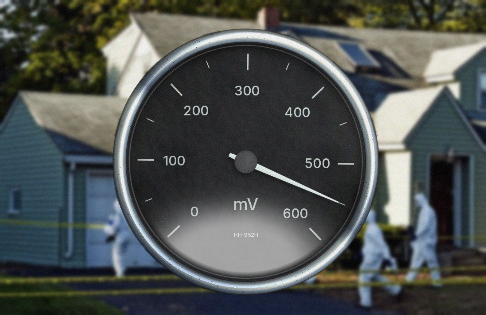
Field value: 550,mV
